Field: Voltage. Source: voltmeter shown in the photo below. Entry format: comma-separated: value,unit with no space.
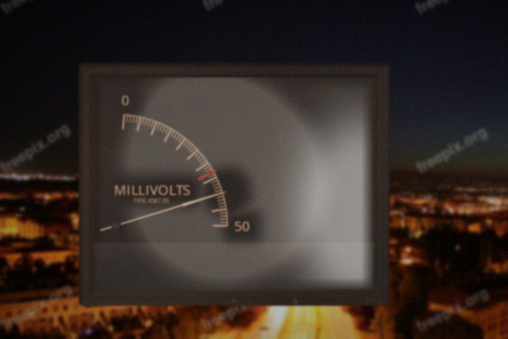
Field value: 40,mV
